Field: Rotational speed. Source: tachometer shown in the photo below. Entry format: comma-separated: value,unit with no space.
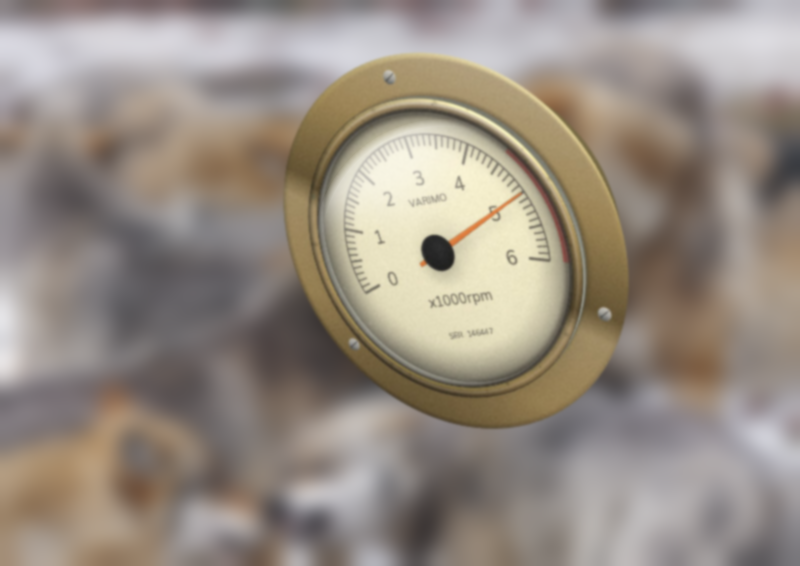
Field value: 5000,rpm
